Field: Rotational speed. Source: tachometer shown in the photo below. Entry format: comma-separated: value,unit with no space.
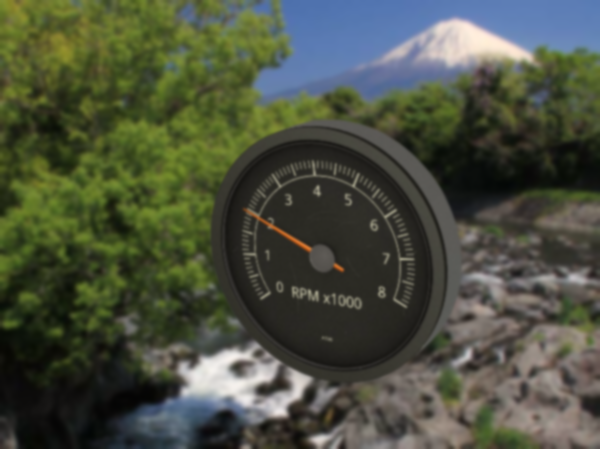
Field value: 2000,rpm
